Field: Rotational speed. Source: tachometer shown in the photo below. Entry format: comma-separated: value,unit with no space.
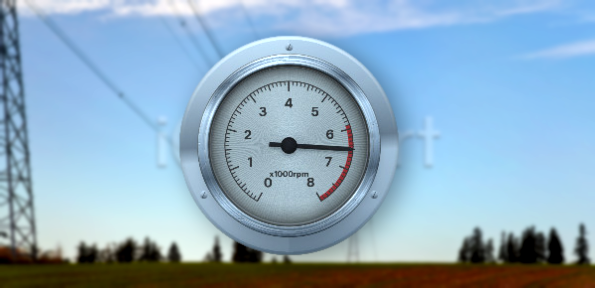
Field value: 6500,rpm
